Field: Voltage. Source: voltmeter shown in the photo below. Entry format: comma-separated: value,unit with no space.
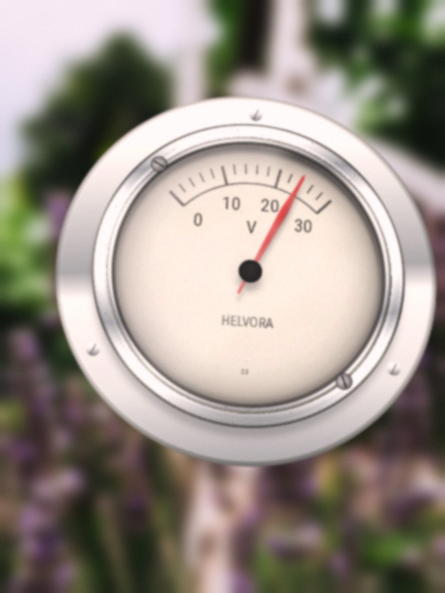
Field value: 24,V
